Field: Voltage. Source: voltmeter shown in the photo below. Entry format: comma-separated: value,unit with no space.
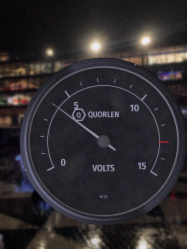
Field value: 4,V
